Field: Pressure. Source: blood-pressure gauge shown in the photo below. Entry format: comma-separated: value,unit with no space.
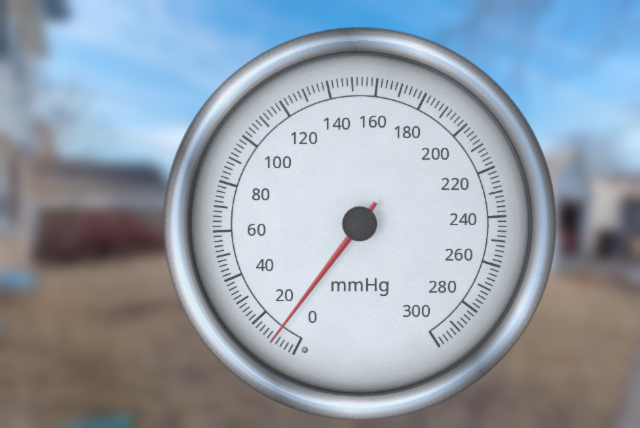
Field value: 10,mmHg
